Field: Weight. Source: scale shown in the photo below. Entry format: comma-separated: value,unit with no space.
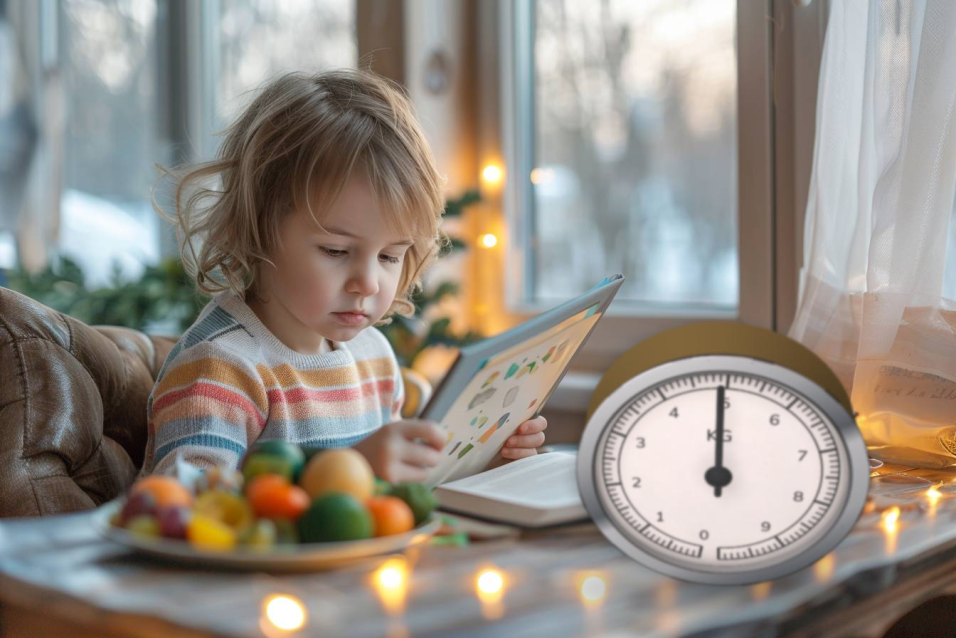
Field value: 4.9,kg
